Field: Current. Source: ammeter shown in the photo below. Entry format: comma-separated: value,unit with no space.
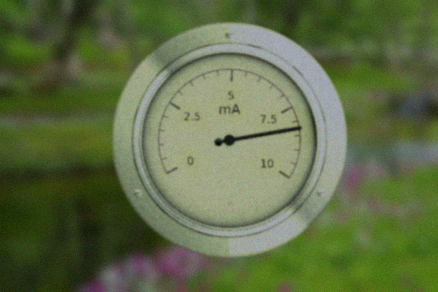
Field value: 8.25,mA
